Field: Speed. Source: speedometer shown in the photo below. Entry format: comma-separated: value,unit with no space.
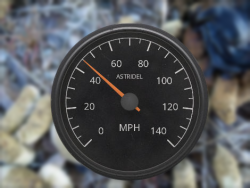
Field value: 45,mph
